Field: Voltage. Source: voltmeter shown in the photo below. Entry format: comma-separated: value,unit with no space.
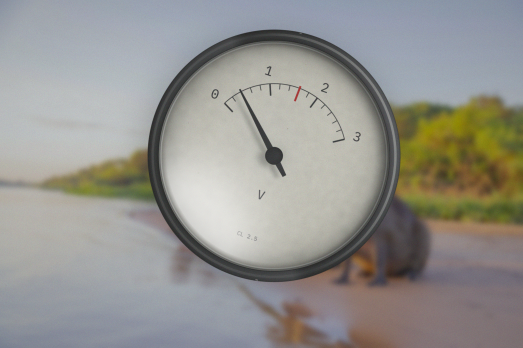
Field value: 0.4,V
